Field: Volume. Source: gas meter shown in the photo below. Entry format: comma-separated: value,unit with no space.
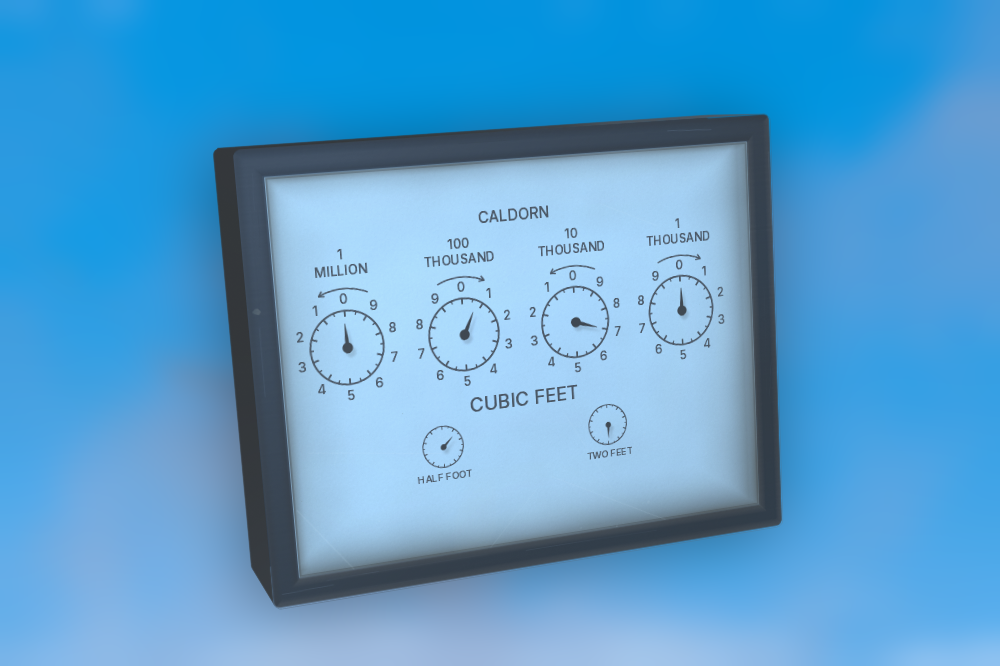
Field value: 7000,ft³
